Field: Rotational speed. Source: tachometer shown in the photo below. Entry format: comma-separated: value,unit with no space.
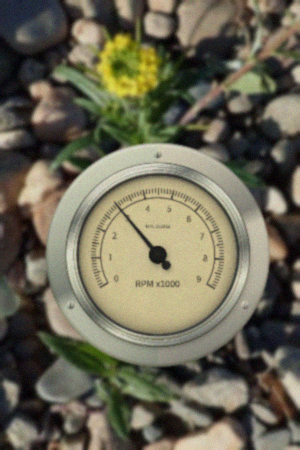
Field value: 3000,rpm
